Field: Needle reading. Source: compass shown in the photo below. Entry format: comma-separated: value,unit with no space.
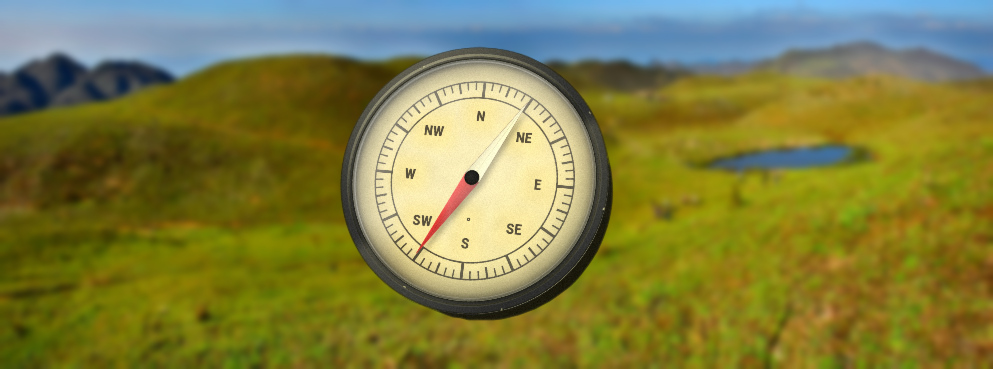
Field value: 210,°
